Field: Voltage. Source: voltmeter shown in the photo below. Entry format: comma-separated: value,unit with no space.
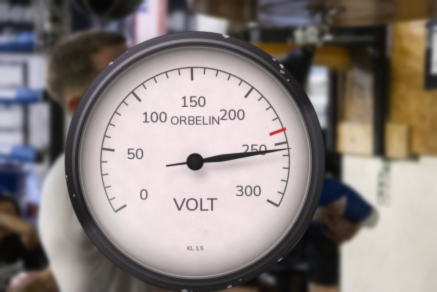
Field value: 255,V
